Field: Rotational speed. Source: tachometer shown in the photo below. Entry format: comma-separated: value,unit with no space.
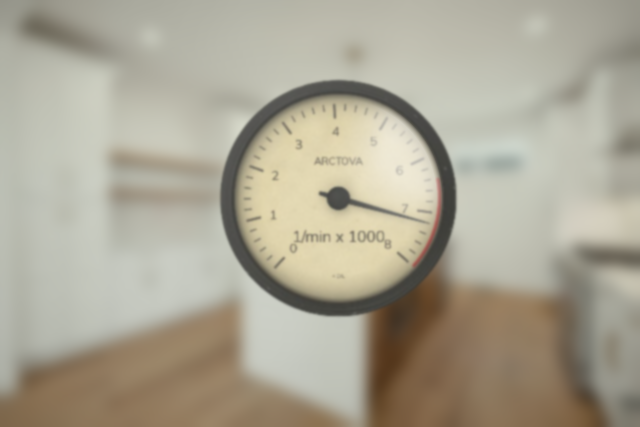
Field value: 7200,rpm
